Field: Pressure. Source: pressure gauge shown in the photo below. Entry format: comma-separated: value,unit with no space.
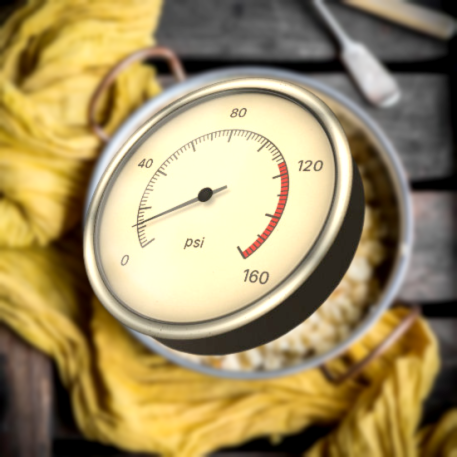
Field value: 10,psi
